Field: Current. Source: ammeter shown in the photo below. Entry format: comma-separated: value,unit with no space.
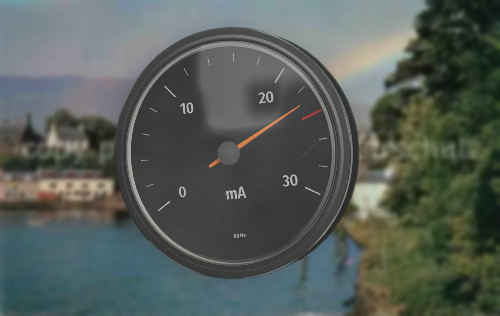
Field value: 23,mA
